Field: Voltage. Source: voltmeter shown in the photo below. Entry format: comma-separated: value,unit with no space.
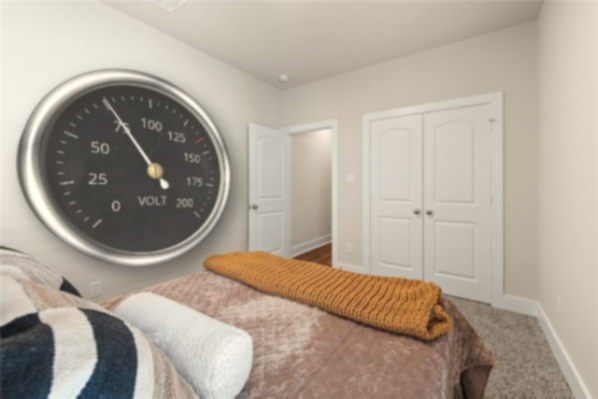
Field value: 75,V
